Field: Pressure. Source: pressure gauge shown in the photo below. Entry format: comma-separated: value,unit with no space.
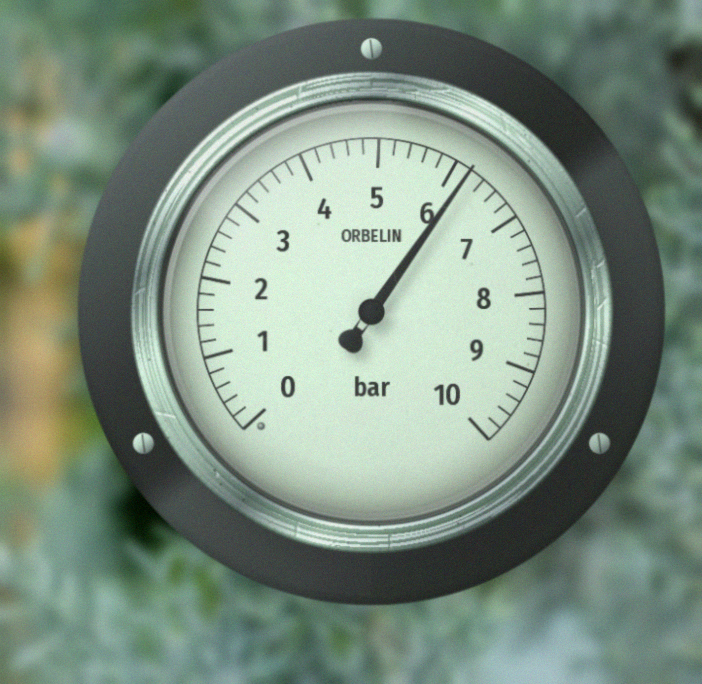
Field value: 6.2,bar
